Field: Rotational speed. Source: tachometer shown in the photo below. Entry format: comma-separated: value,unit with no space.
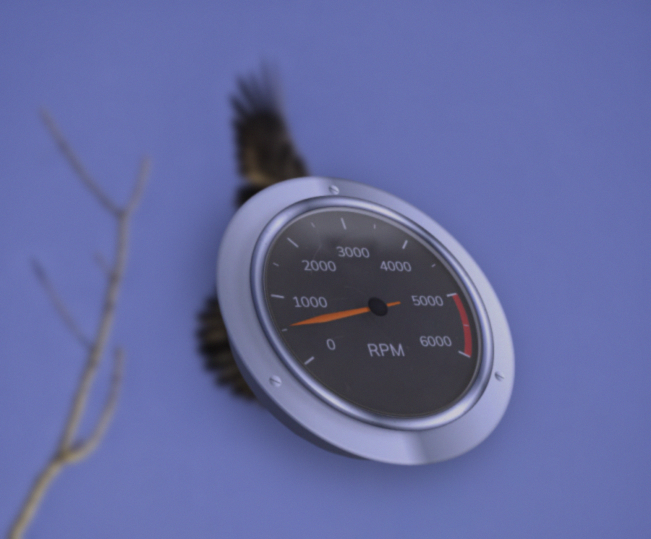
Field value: 500,rpm
